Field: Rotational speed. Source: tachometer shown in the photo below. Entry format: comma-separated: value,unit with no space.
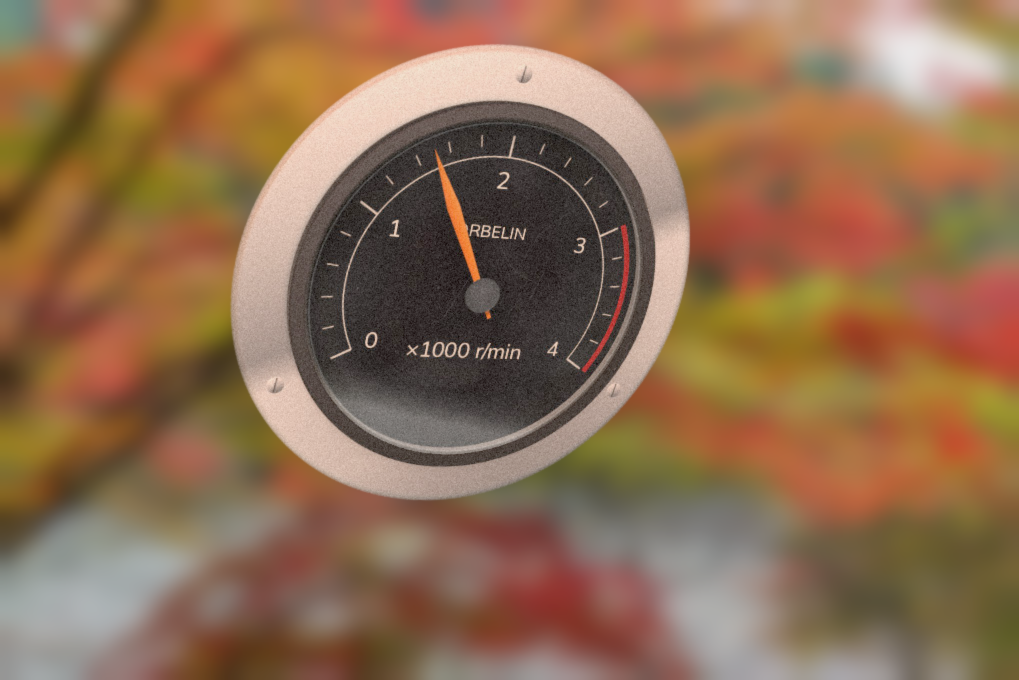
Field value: 1500,rpm
